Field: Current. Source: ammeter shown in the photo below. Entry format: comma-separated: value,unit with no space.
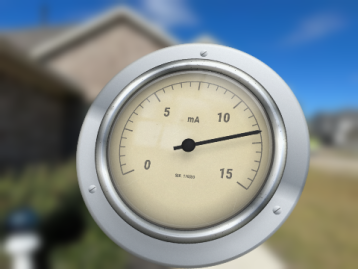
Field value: 12,mA
